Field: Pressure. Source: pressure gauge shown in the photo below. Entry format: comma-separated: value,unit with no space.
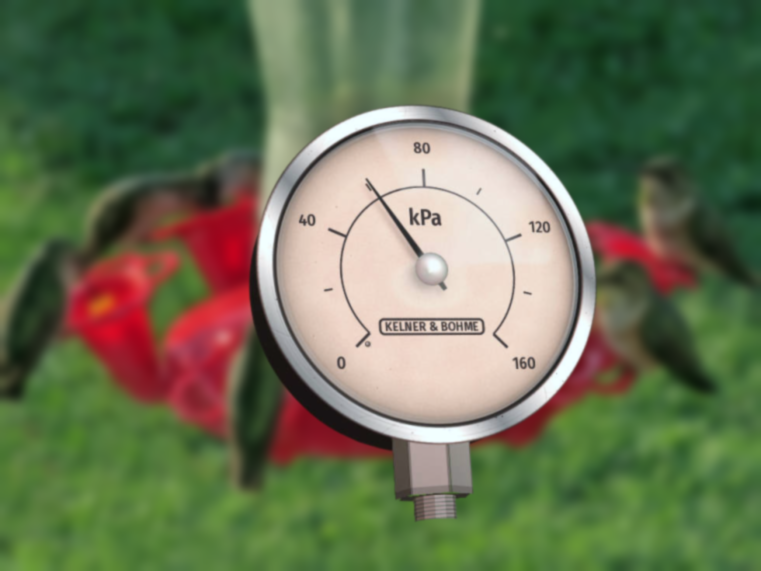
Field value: 60,kPa
